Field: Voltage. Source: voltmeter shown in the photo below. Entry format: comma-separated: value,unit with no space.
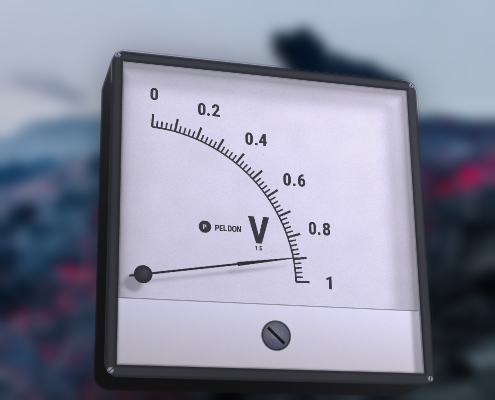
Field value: 0.9,V
